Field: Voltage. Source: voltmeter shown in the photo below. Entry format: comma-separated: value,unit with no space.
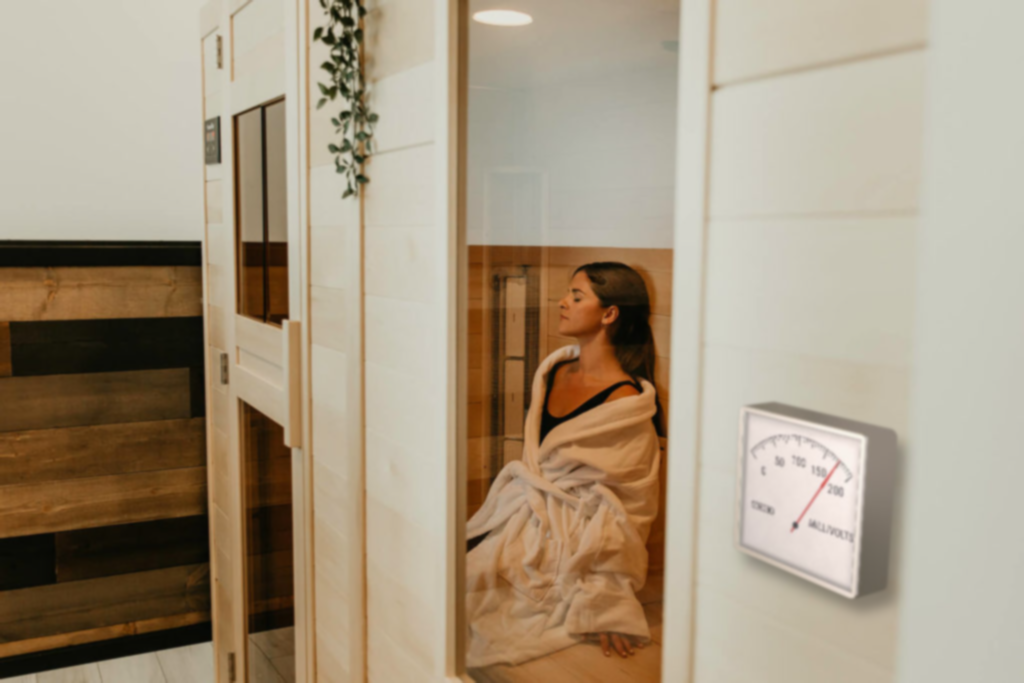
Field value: 175,mV
